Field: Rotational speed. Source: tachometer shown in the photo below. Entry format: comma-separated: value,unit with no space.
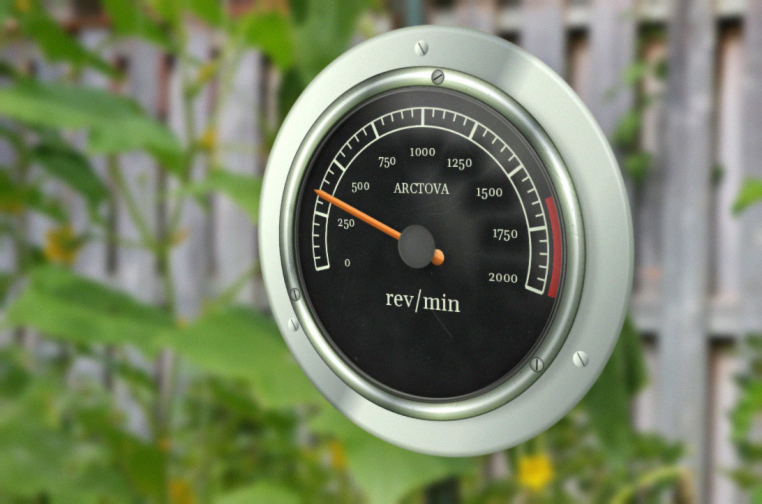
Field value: 350,rpm
